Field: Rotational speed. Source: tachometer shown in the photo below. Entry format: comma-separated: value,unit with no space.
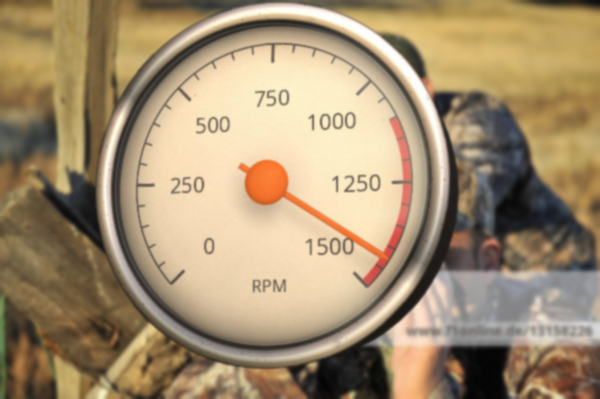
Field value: 1425,rpm
